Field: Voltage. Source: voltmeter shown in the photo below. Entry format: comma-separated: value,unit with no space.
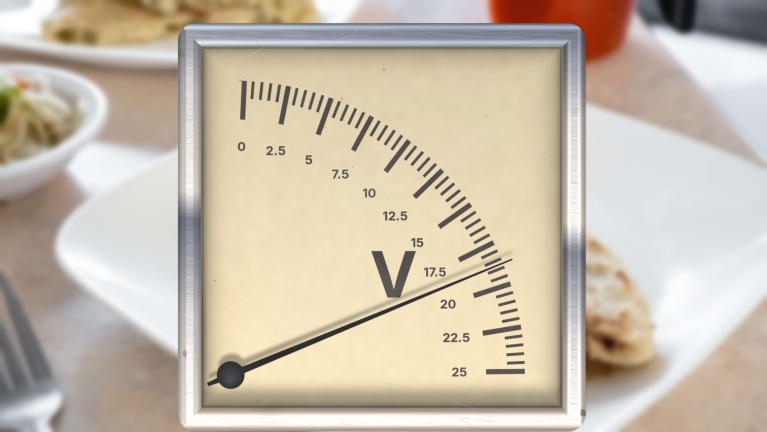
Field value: 18.75,V
